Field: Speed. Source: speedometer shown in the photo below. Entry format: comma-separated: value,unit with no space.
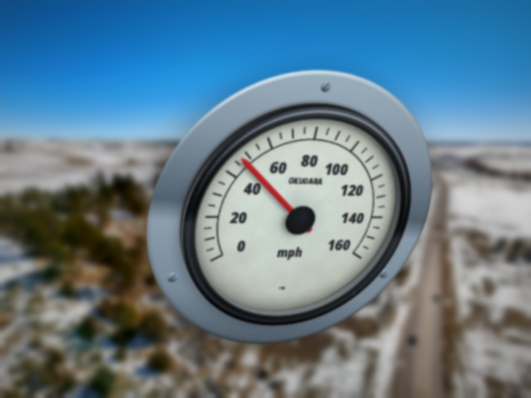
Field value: 47.5,mph
